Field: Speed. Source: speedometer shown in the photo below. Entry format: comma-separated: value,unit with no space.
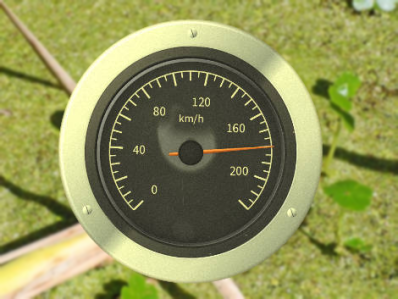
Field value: 180,km/h
